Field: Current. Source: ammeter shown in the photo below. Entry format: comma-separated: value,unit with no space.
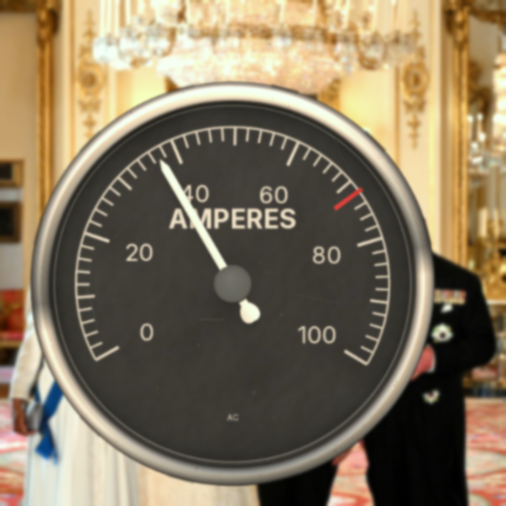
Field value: 37,A
